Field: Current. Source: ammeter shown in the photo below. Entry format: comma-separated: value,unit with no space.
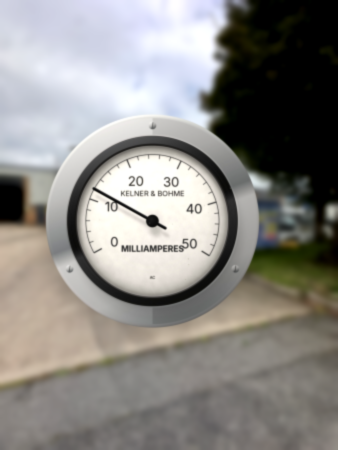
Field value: 12,mA
